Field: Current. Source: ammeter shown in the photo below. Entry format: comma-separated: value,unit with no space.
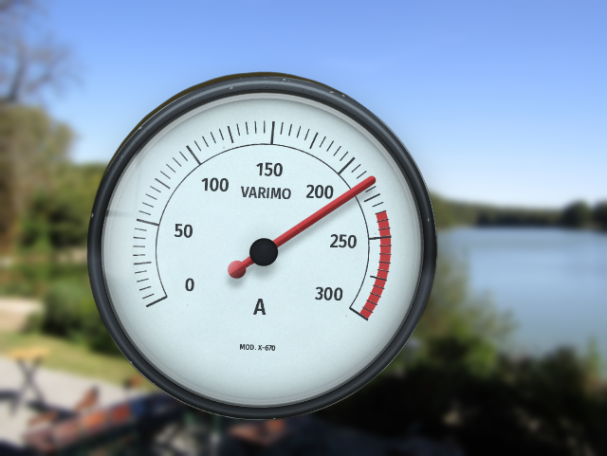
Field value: 215,A
